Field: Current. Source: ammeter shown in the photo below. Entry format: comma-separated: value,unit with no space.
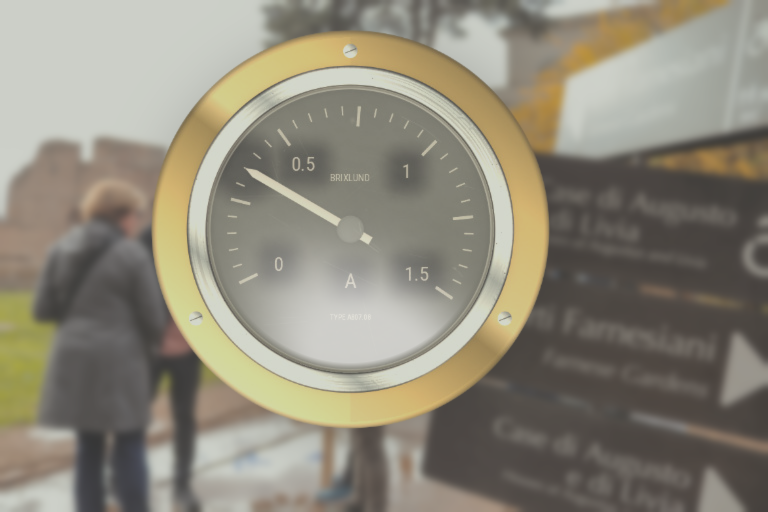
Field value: 0.35,A
